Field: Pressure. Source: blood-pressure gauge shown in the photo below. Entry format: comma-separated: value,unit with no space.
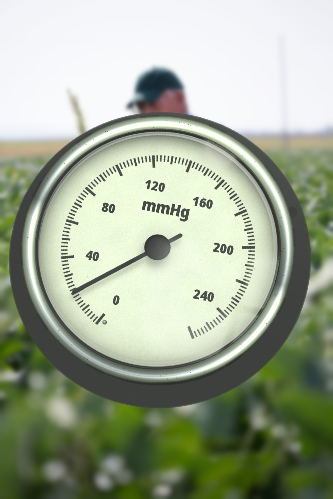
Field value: 20,mmHg
